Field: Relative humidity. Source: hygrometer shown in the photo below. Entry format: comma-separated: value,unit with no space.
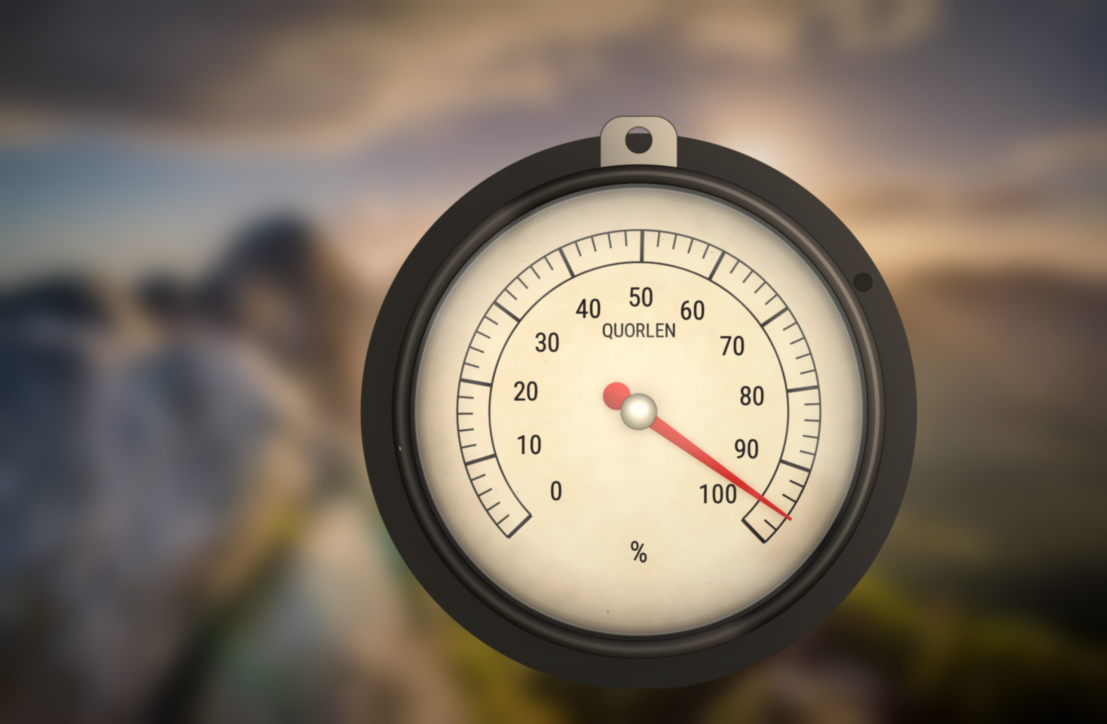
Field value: 96,%
